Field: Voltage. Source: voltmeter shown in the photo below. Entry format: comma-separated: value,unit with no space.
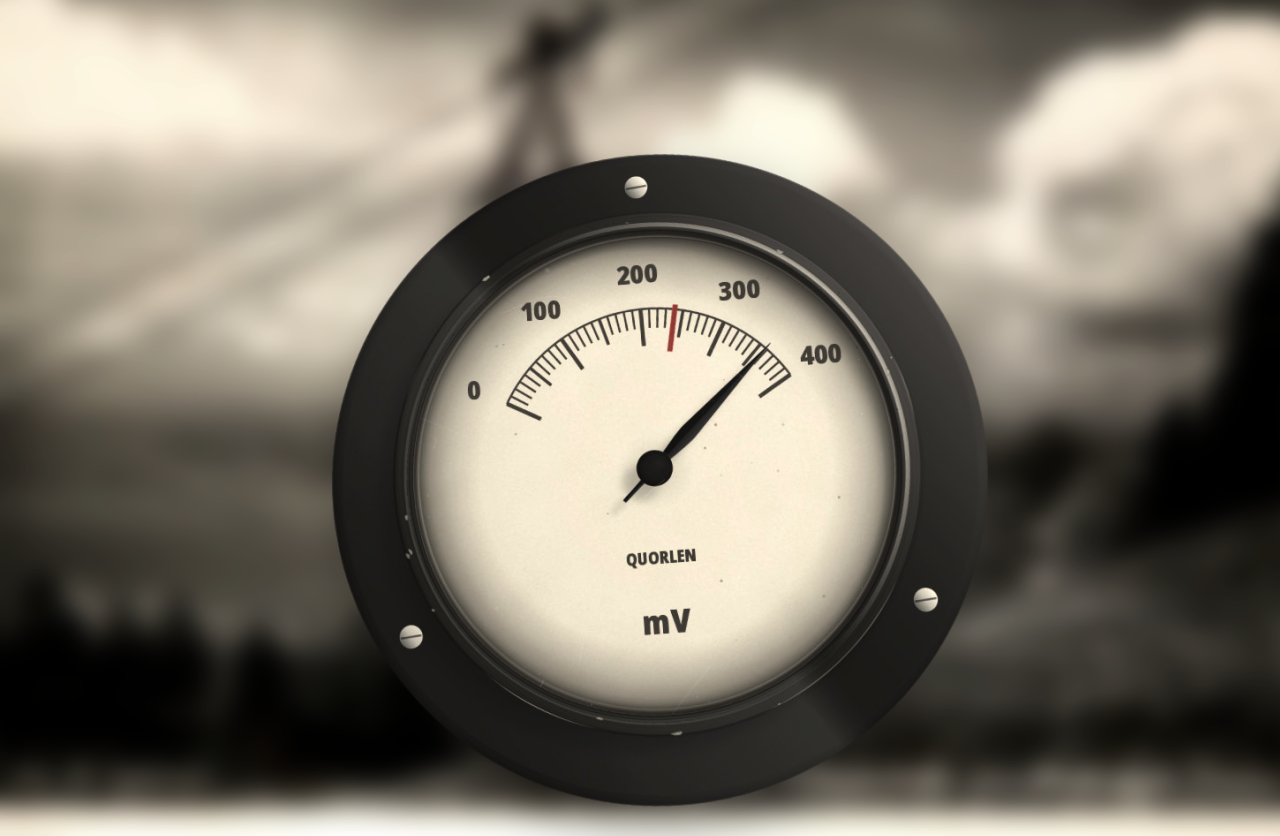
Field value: 360,mV
